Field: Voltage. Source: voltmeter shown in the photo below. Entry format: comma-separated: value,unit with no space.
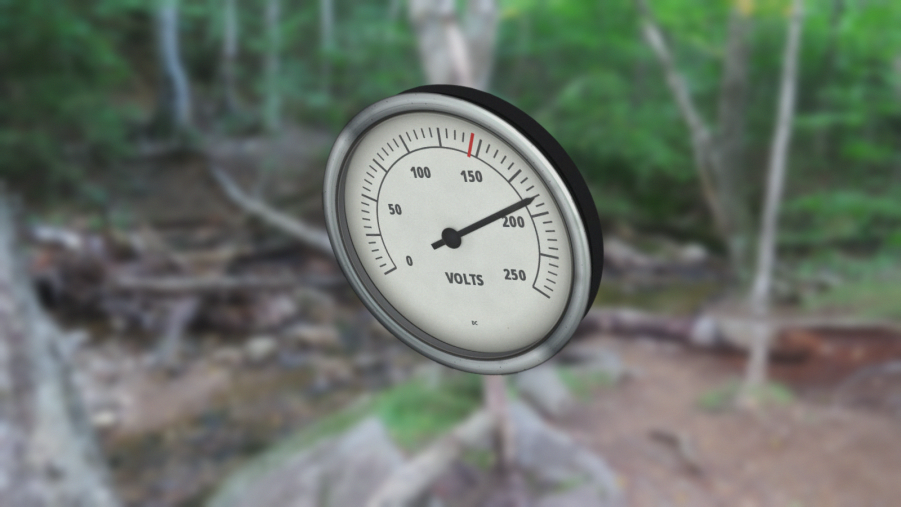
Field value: 190,V
